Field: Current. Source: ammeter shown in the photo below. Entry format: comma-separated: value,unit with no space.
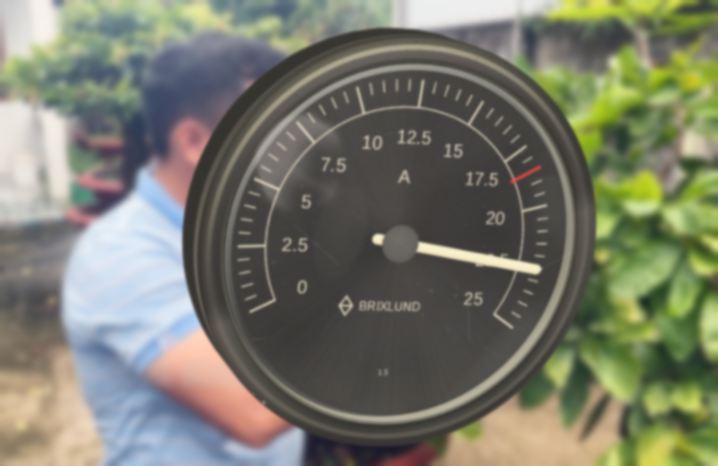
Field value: 22.5,A
